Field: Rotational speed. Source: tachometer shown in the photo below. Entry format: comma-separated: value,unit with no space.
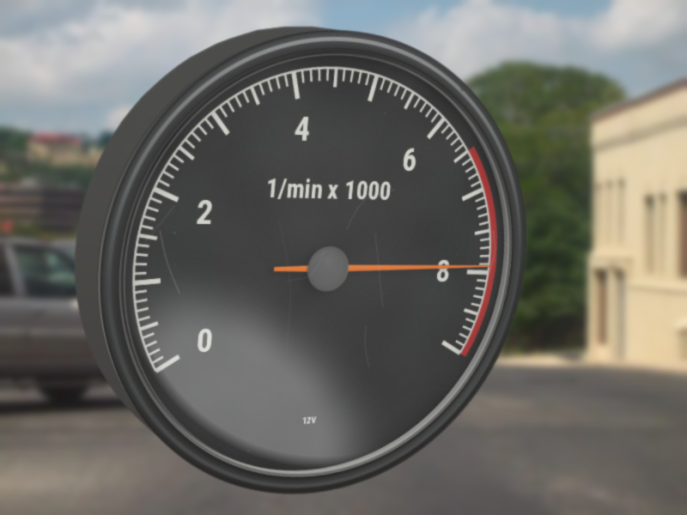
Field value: 7900,rpm
